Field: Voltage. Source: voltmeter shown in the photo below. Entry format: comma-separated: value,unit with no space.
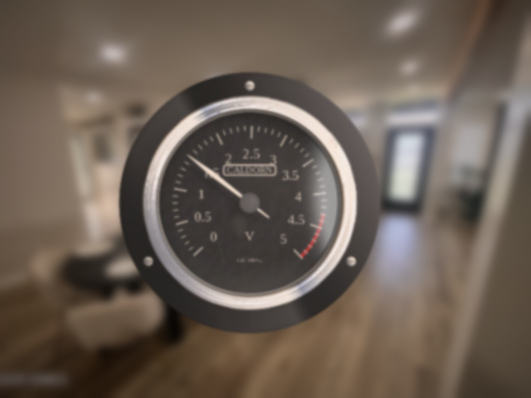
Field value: 1.5,V
